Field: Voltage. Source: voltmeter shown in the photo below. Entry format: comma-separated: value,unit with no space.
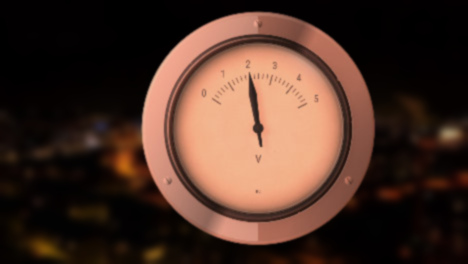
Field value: 2,V
